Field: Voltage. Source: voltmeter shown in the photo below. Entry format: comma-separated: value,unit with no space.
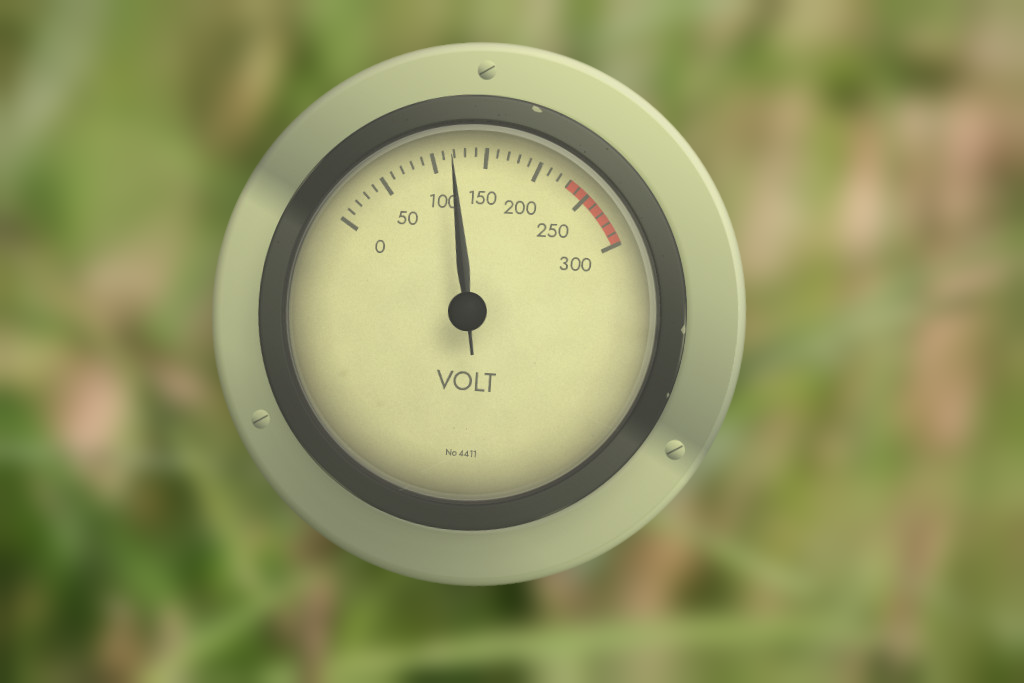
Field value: 120,V
